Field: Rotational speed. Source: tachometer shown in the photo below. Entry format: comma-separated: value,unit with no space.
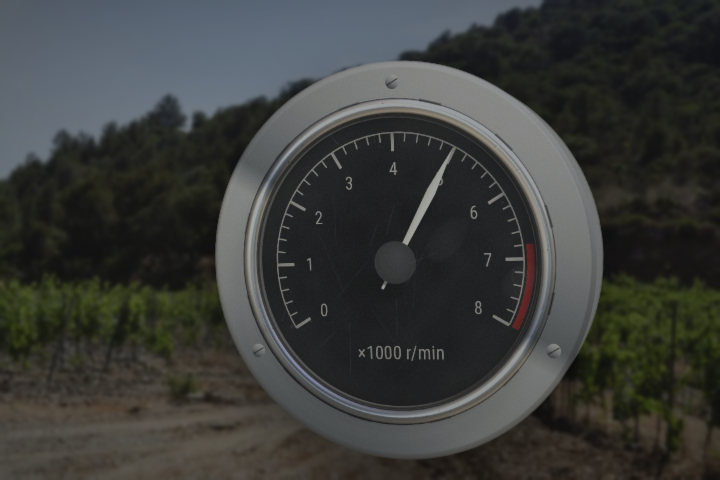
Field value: 5000,rpm
